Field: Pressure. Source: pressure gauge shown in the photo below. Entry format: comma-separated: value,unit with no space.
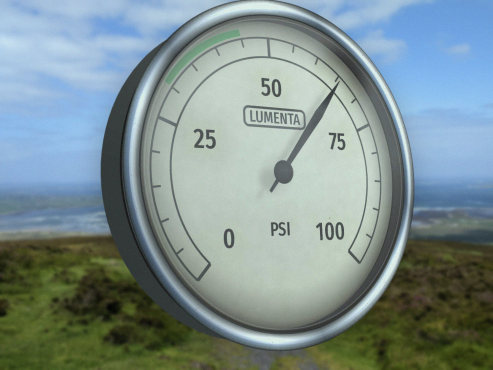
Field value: 65,psi
